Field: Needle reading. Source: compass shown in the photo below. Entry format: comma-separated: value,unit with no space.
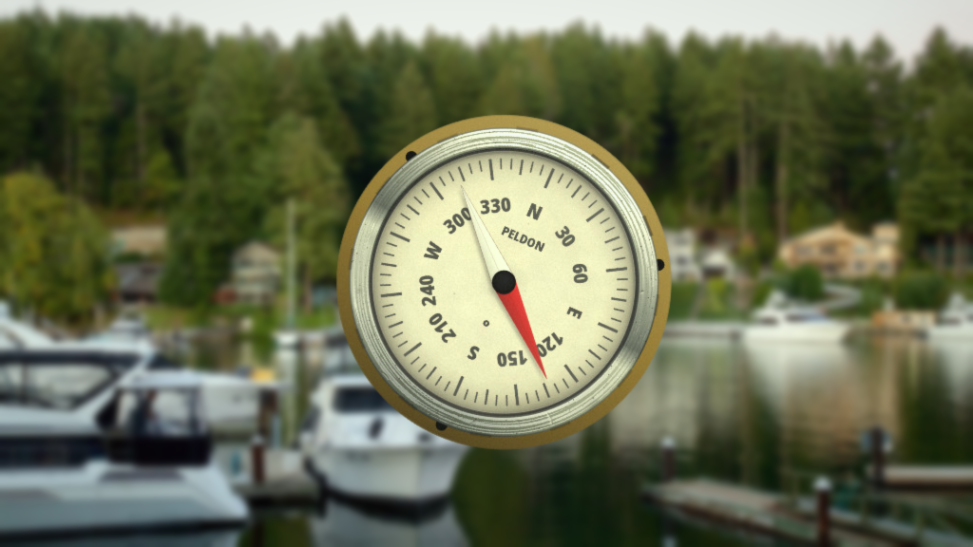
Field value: 132.5,°
